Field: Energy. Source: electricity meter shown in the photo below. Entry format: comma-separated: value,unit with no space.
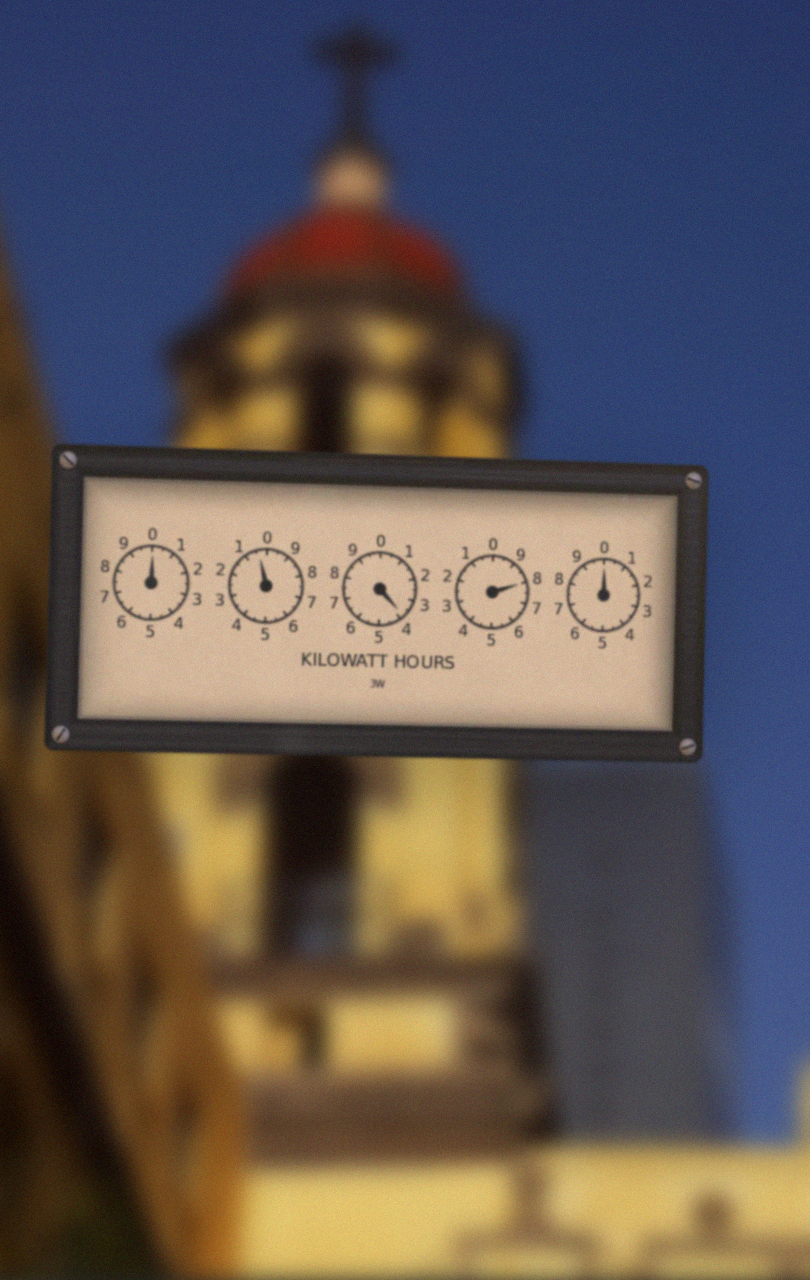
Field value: 380,kWh
